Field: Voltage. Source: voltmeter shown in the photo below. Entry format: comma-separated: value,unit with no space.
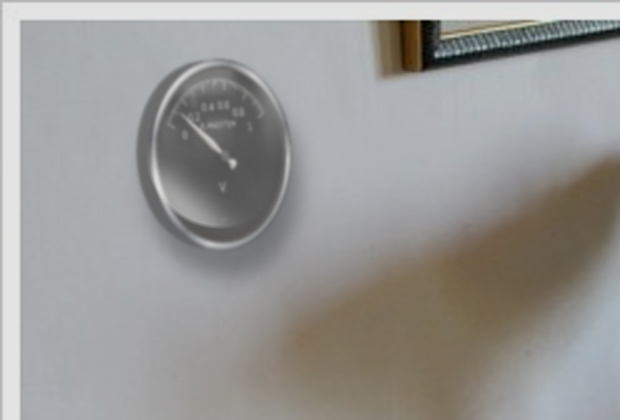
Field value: 0.1,V
